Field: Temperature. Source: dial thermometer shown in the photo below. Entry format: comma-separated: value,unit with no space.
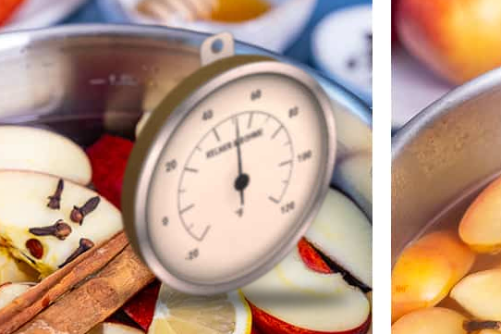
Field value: 50,°F
